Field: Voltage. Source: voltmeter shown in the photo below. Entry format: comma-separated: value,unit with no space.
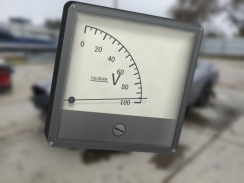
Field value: 95,V
